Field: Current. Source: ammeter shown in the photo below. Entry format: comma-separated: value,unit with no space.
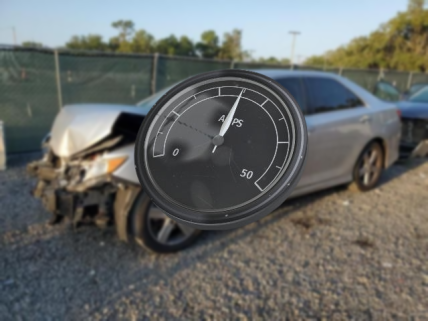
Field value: 25,A
